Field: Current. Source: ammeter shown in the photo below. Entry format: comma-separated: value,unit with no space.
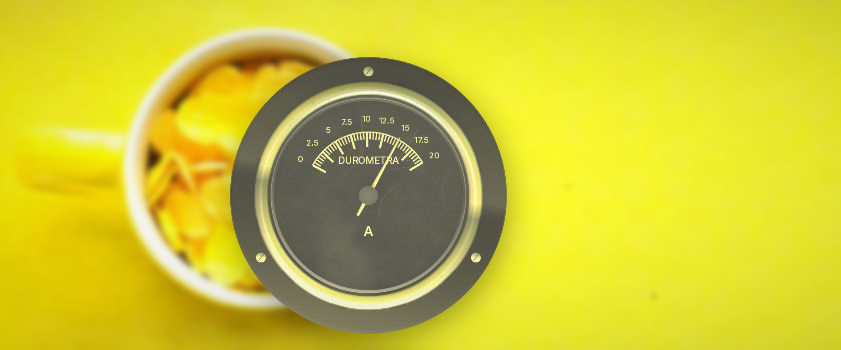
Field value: 15,A
